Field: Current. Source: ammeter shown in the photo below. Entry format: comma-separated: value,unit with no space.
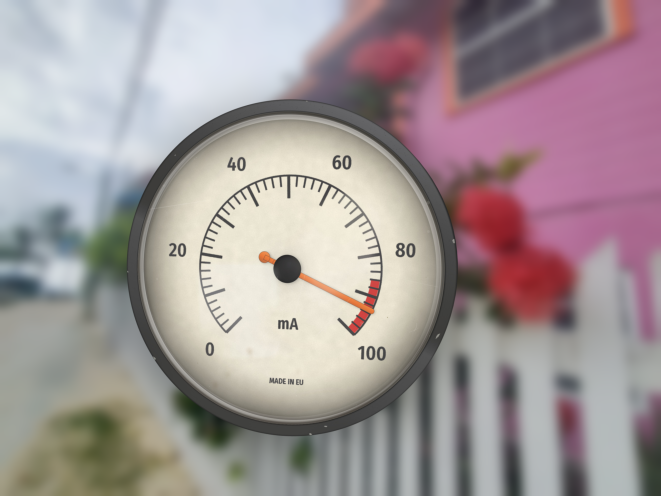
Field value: 93,mA
